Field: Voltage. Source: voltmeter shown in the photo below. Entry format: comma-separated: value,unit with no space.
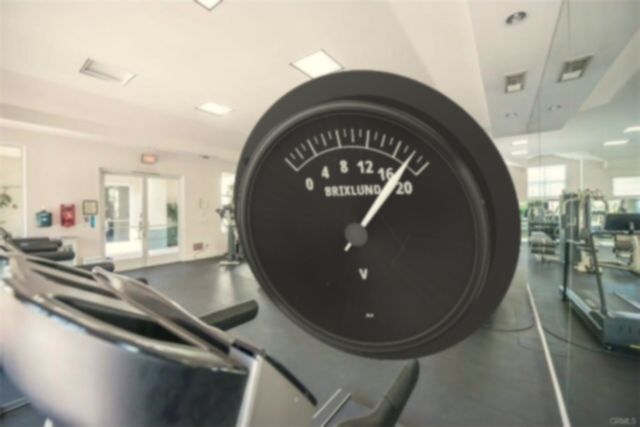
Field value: 18,V
